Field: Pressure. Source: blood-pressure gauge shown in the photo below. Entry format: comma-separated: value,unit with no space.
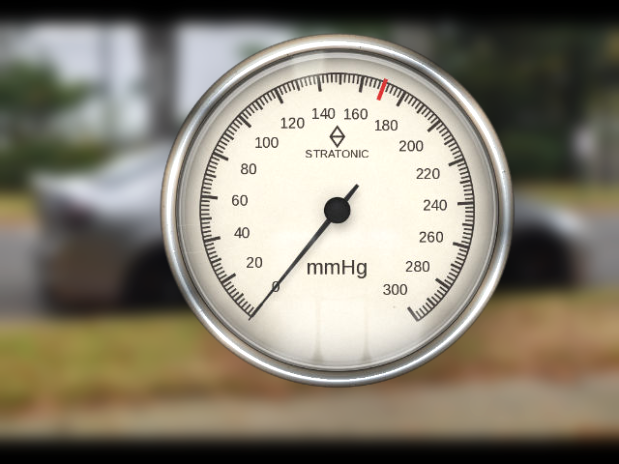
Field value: 0,mmHg
